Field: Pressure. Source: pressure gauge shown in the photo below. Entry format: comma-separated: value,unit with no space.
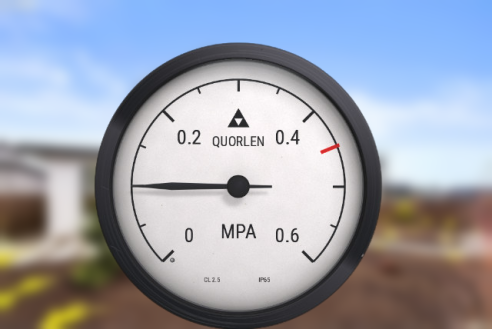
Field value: 0.1,MPa
